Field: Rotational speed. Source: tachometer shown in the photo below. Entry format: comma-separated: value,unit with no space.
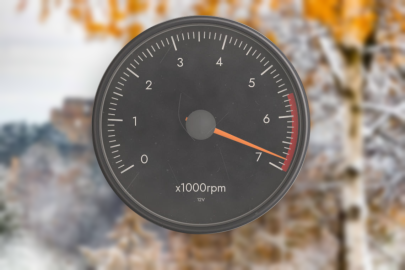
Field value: 6800,rpm
